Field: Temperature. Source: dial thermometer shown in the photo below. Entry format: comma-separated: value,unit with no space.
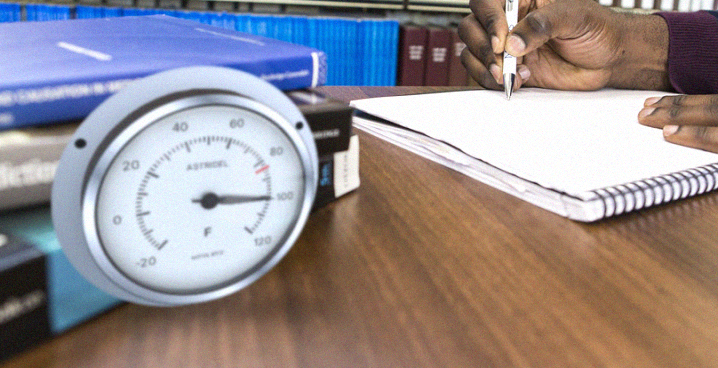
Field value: 100,°F
